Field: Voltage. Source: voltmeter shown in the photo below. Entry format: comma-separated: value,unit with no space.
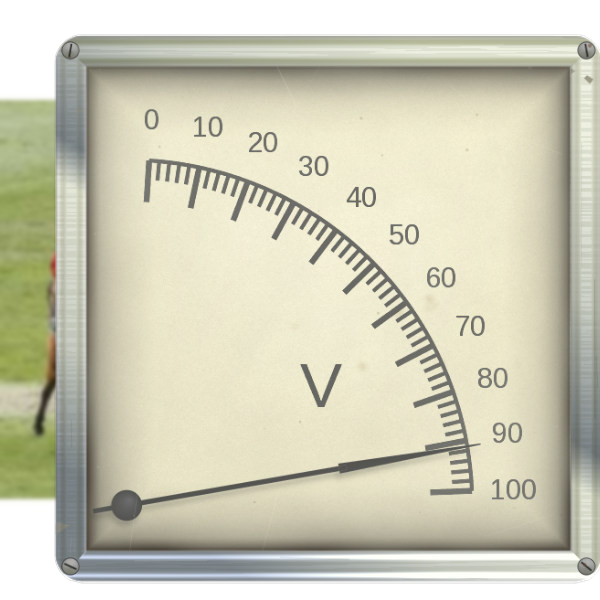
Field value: 91,V
